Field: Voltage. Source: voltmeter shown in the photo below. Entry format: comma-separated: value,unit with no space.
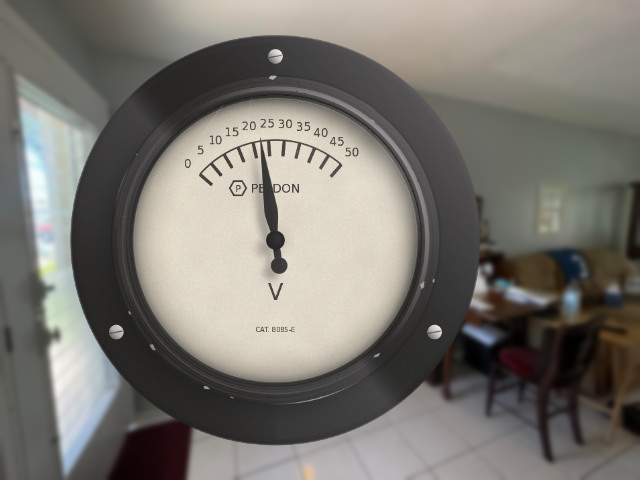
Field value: 22.5,V
